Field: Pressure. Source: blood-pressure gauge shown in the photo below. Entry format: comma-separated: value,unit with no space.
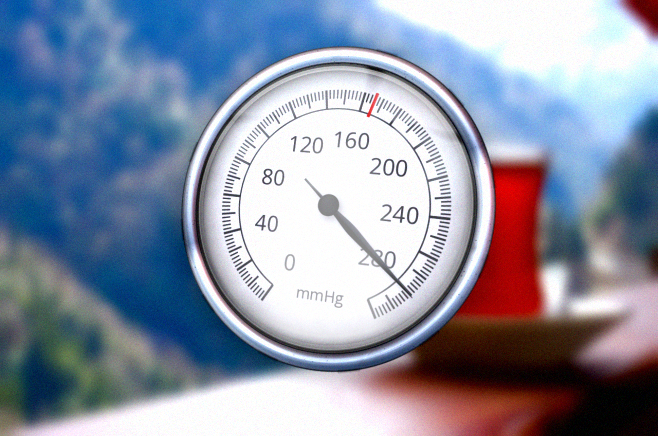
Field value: 280,mmHg
